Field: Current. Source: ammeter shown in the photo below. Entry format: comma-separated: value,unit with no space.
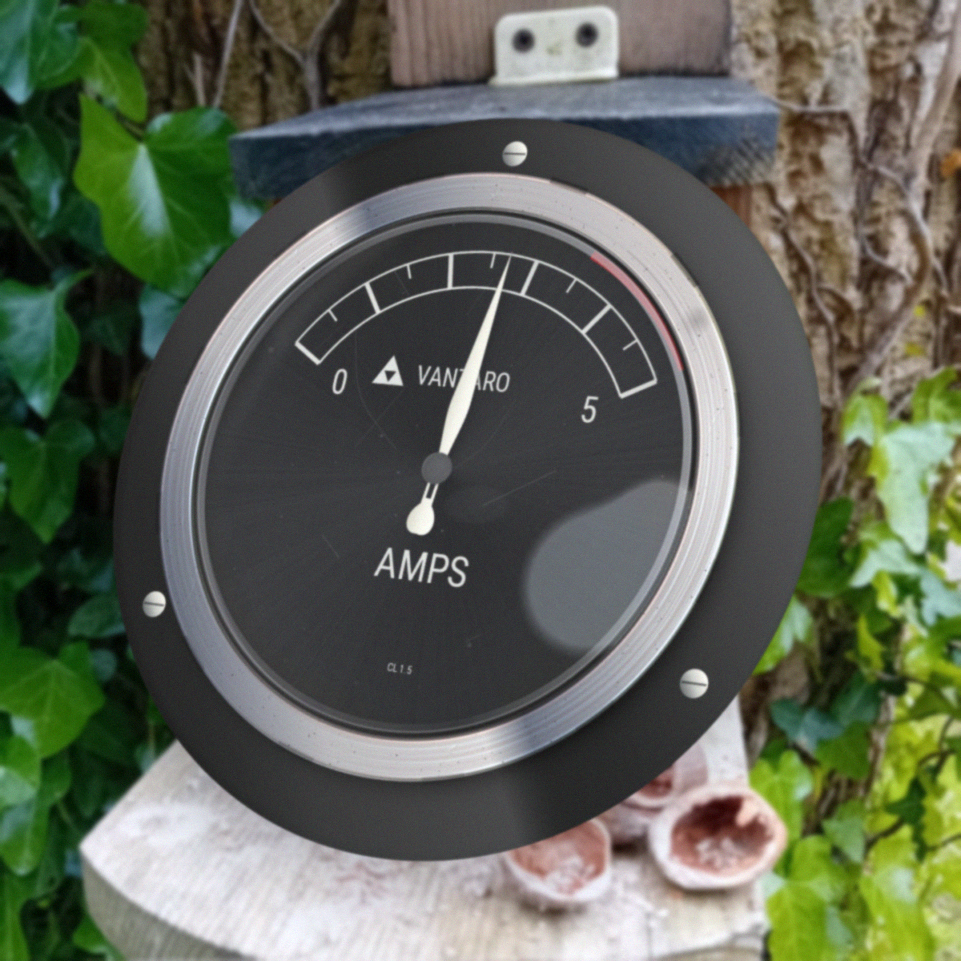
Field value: 2.75,A
